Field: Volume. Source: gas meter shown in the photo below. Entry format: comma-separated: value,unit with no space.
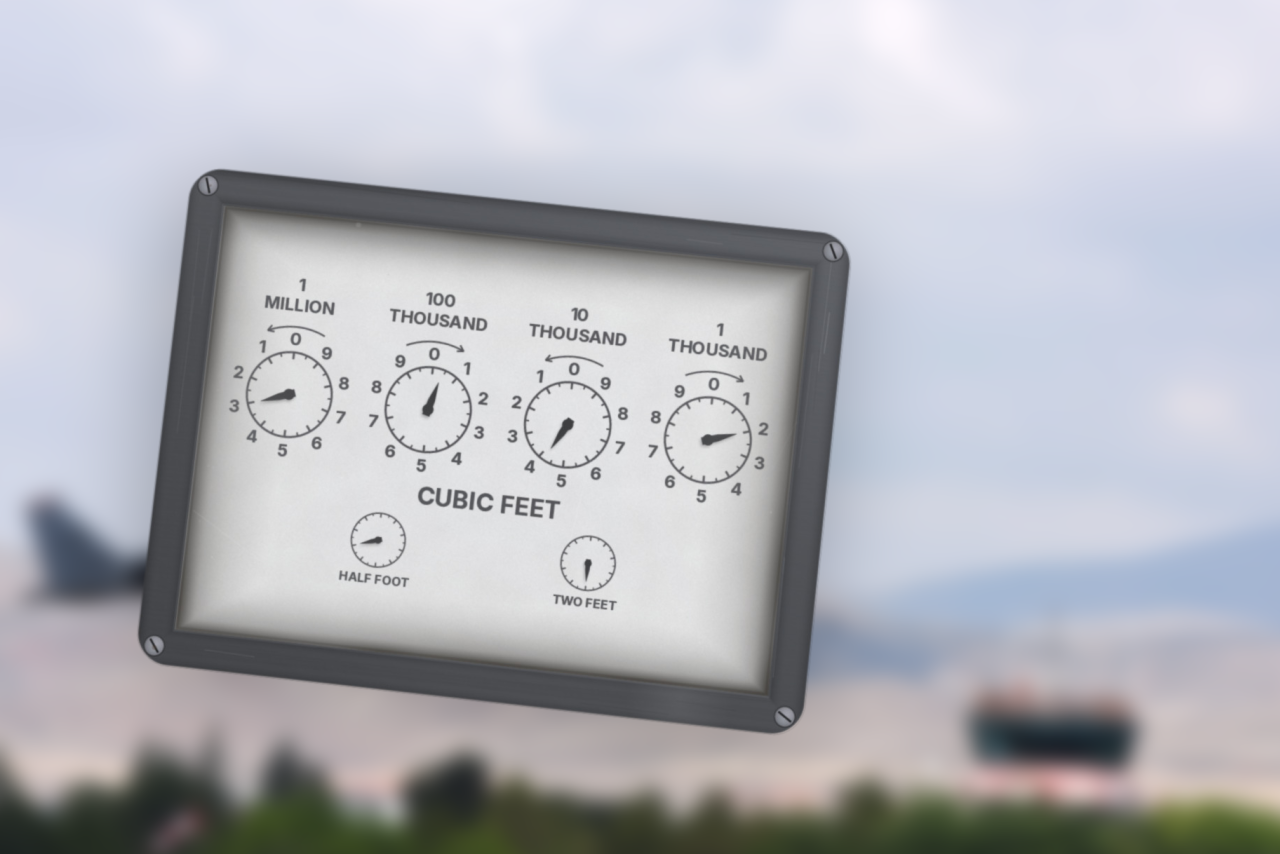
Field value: 304200,ft³
